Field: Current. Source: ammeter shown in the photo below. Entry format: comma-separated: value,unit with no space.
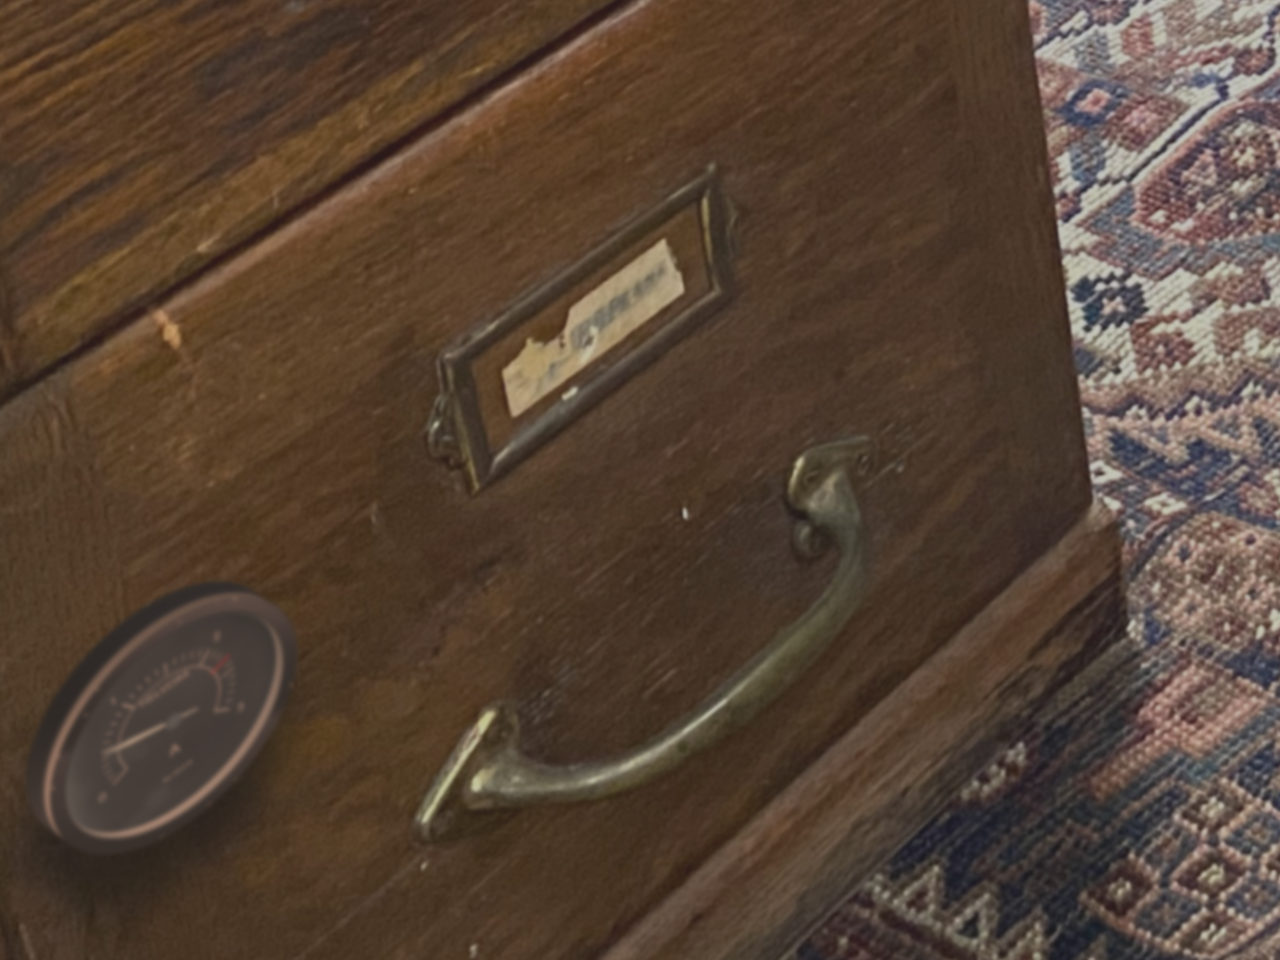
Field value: 0.5,A
